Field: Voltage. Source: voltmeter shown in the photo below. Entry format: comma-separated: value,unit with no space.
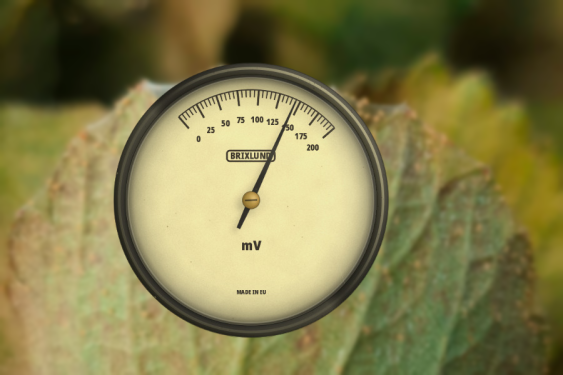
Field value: 145,mV
